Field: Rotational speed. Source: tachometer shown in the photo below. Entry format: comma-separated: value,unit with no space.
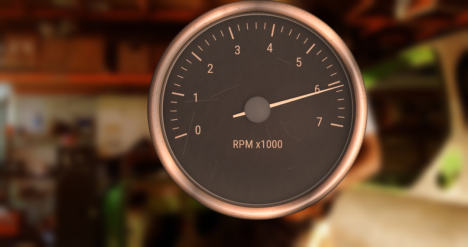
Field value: 6100,rpm
